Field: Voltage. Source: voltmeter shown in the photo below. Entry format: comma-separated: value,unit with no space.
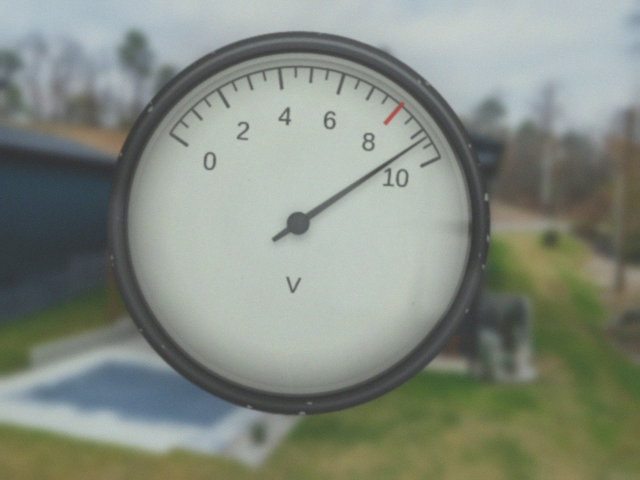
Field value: 9.25,V
